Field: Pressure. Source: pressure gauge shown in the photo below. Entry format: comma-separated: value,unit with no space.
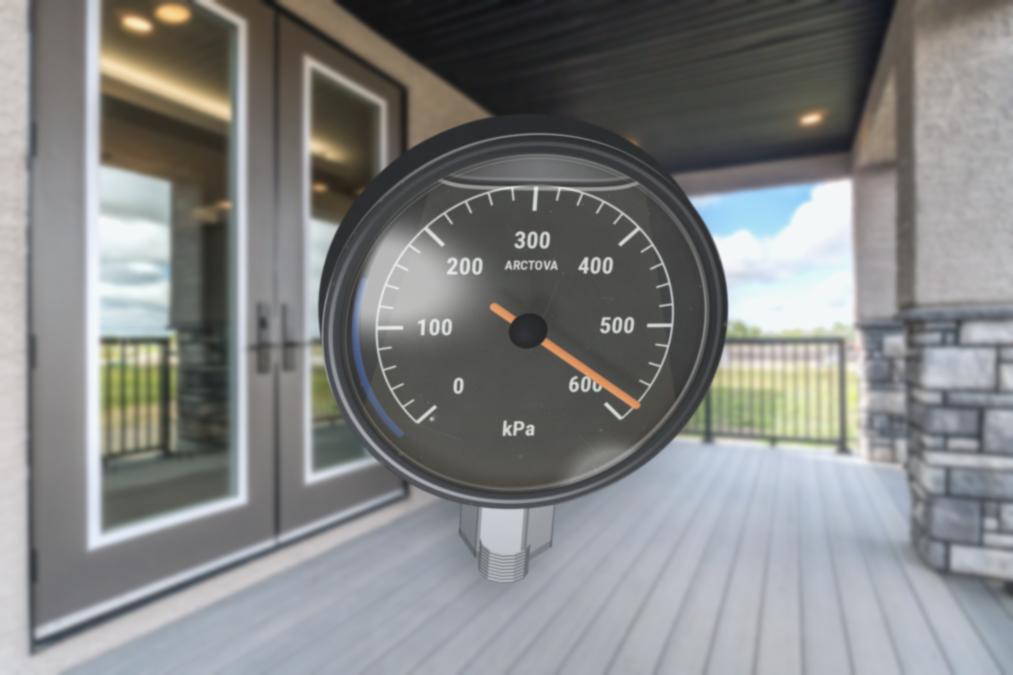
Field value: 580,kPa
